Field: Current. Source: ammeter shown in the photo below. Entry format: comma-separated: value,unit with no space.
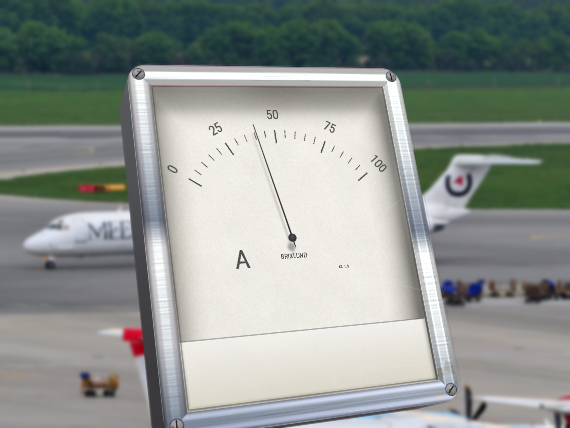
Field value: 40,A
